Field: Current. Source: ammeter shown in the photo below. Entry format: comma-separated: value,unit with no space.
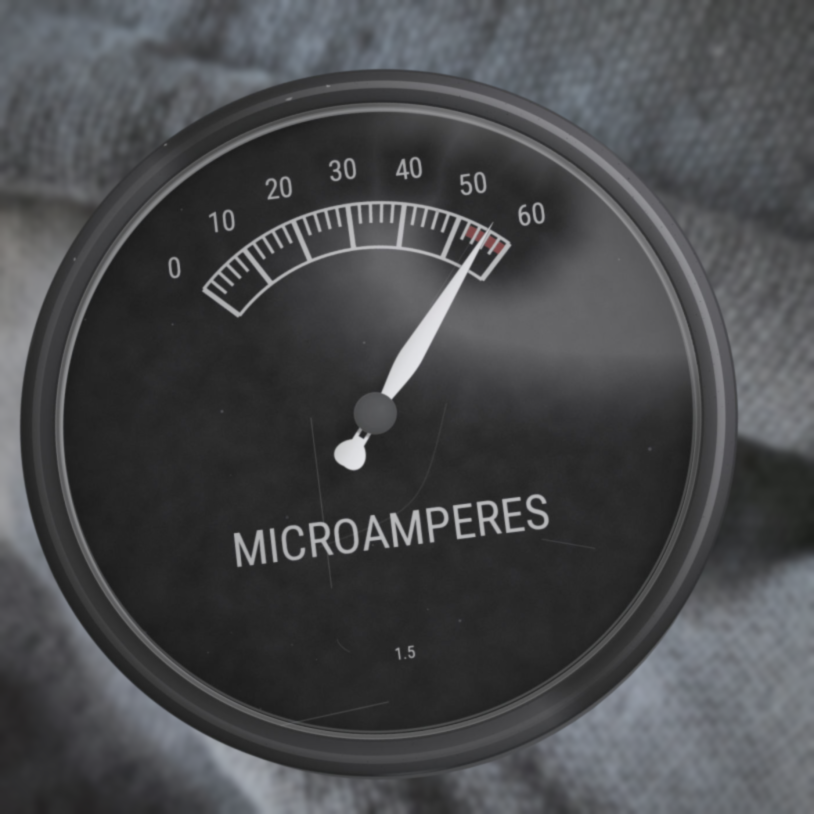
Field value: 56,µA
